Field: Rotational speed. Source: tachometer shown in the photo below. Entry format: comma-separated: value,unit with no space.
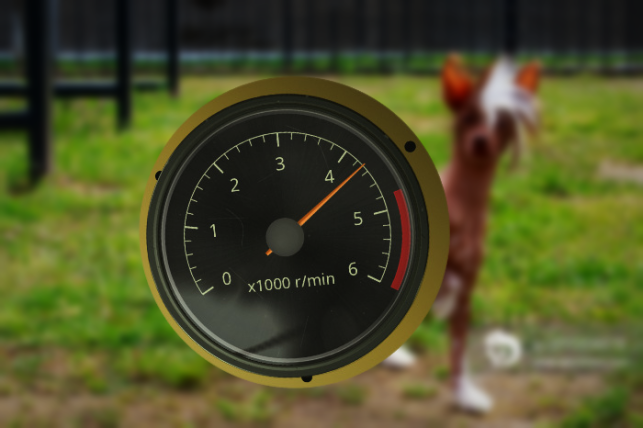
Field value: 4300,rpm
